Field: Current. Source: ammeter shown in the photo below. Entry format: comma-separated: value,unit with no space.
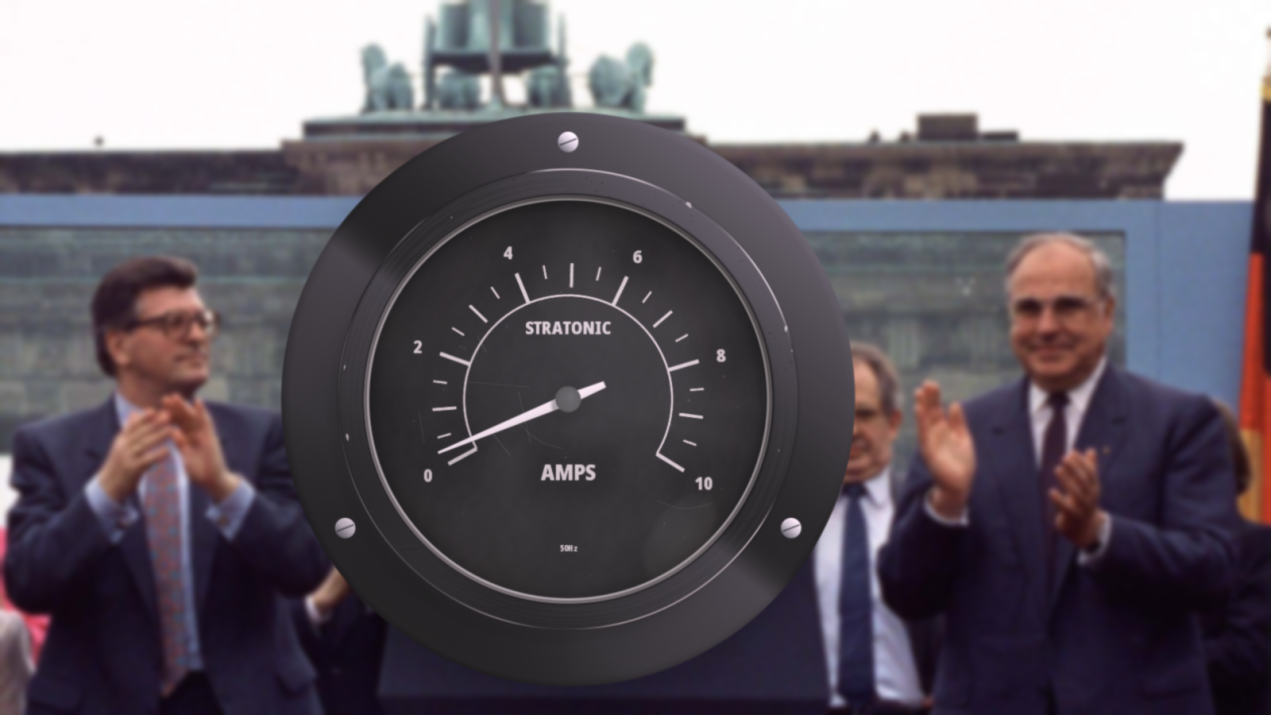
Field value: 0.25,A
